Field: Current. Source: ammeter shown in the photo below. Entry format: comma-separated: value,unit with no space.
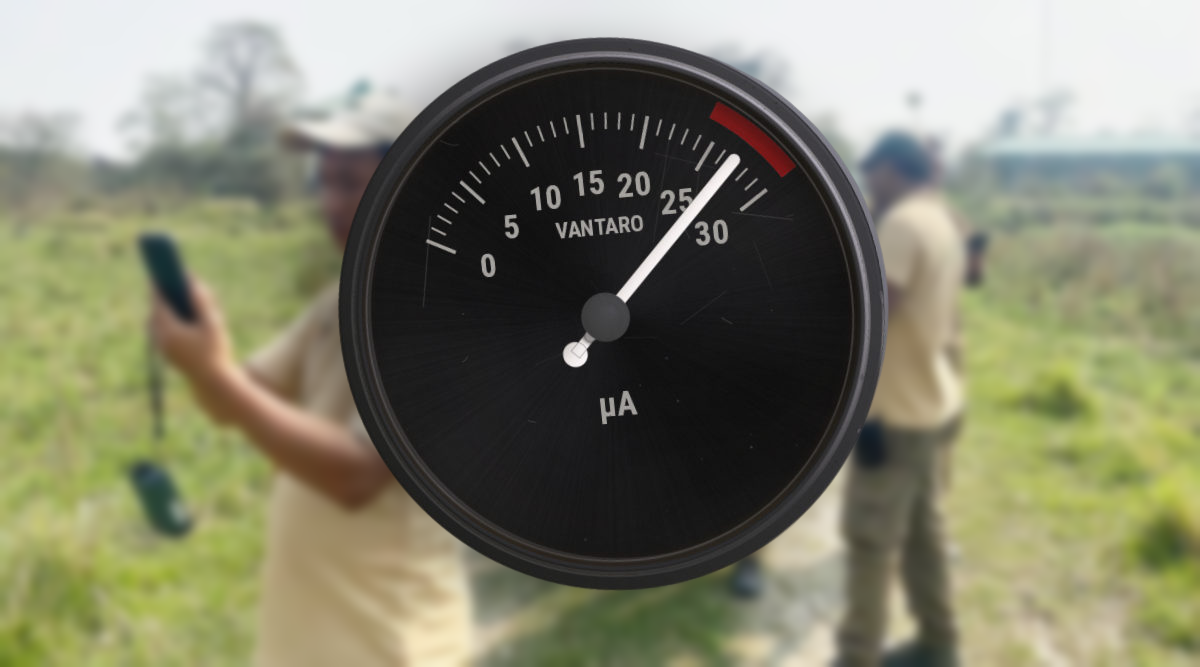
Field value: 27,µA
